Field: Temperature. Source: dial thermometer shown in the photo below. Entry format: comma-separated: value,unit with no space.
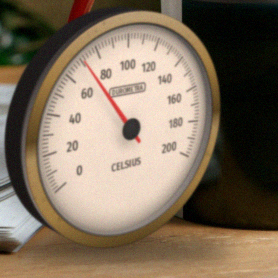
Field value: 70,°C
